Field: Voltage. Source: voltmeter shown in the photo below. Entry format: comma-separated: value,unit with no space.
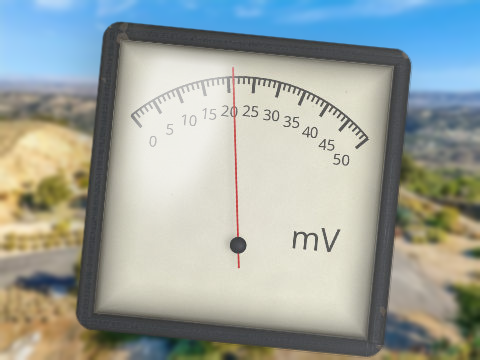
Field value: 21,mV
